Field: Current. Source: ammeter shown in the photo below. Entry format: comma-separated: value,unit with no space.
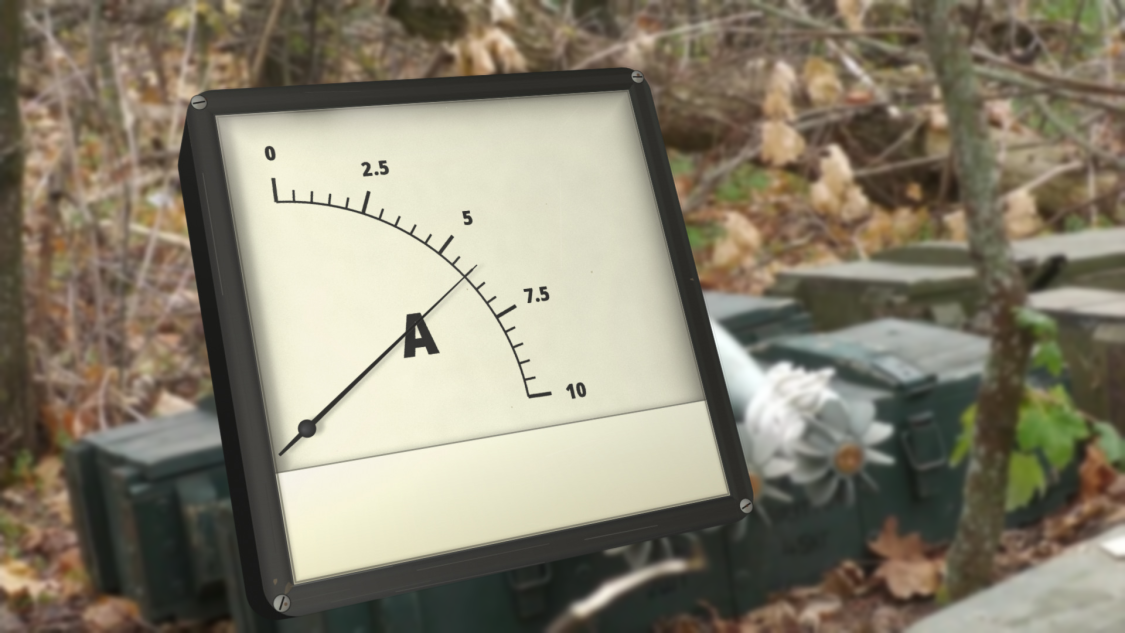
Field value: 6,A
